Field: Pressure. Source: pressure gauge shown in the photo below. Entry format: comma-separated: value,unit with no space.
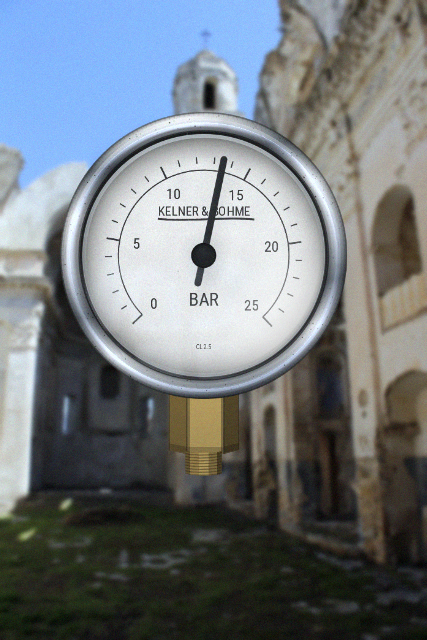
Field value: 13.5,bar
